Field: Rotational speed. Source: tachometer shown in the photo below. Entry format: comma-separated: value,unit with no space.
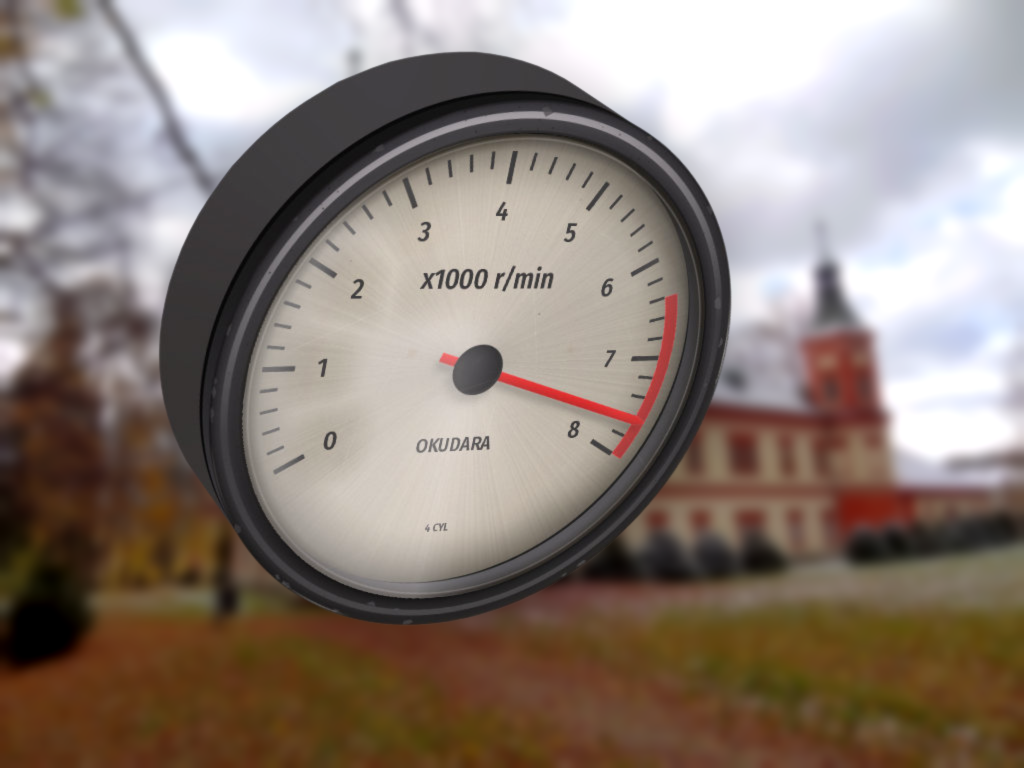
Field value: 7600,rpm
